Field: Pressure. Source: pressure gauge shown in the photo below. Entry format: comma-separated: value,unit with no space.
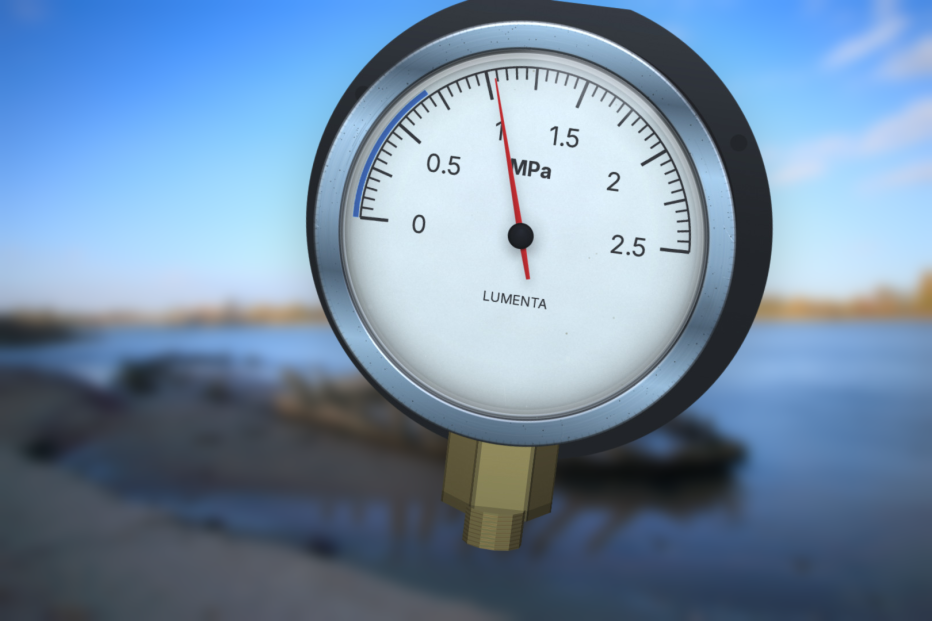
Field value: 1.05,MPa
